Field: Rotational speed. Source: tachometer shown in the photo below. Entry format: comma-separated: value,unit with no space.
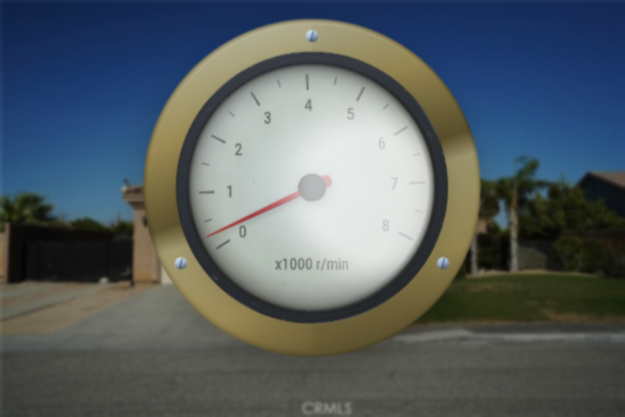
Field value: 250,rpm
